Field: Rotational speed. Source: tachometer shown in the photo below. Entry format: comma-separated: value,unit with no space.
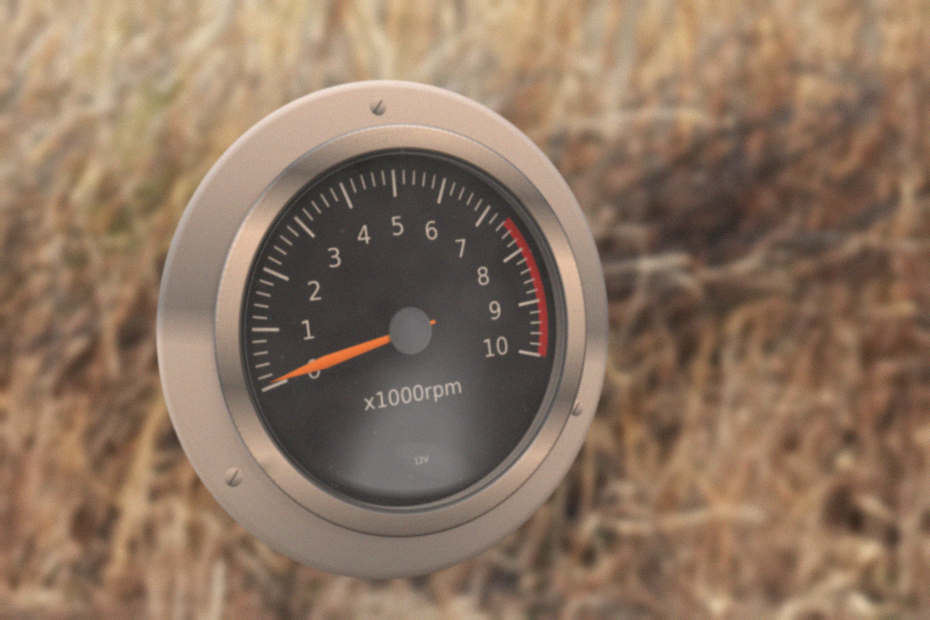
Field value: 100,rpm
